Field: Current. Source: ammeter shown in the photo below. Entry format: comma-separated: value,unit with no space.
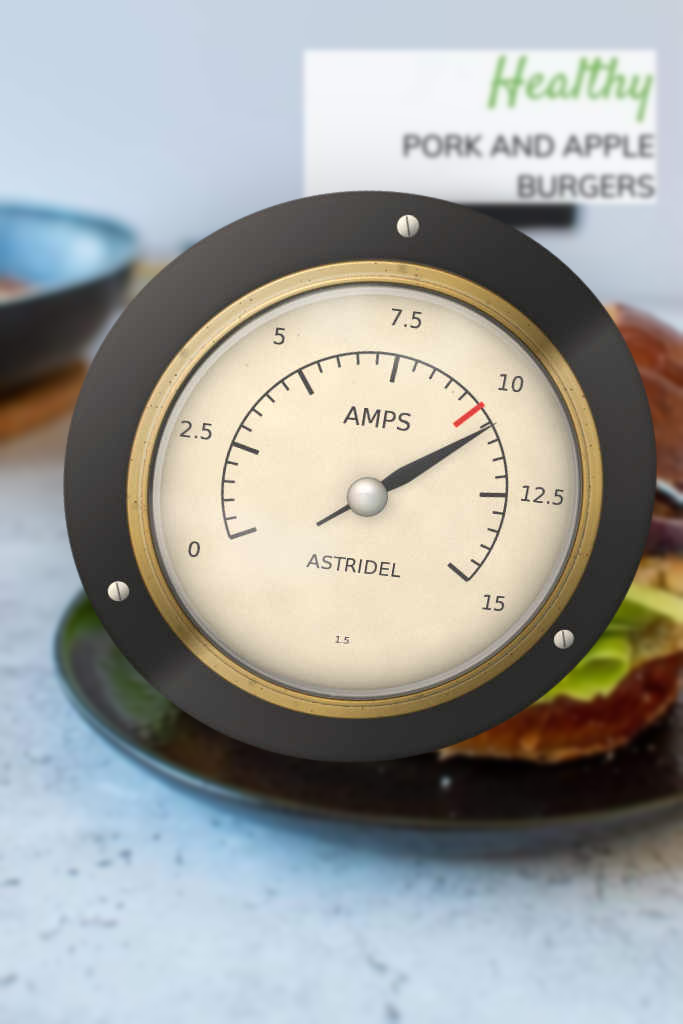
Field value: 10.5,A
